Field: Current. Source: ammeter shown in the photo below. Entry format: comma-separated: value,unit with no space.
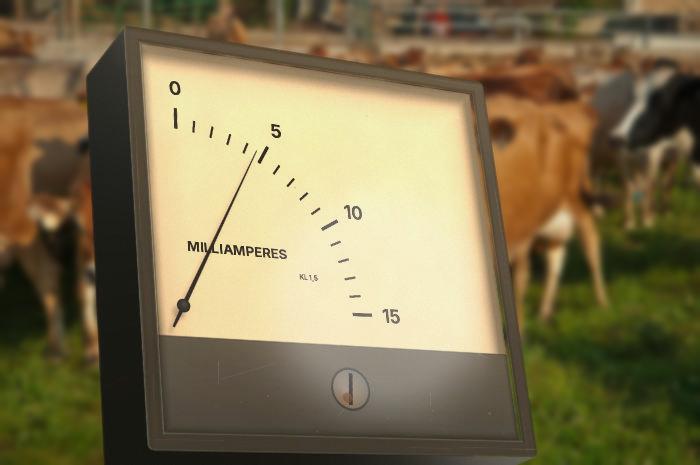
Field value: 4.5,mA
